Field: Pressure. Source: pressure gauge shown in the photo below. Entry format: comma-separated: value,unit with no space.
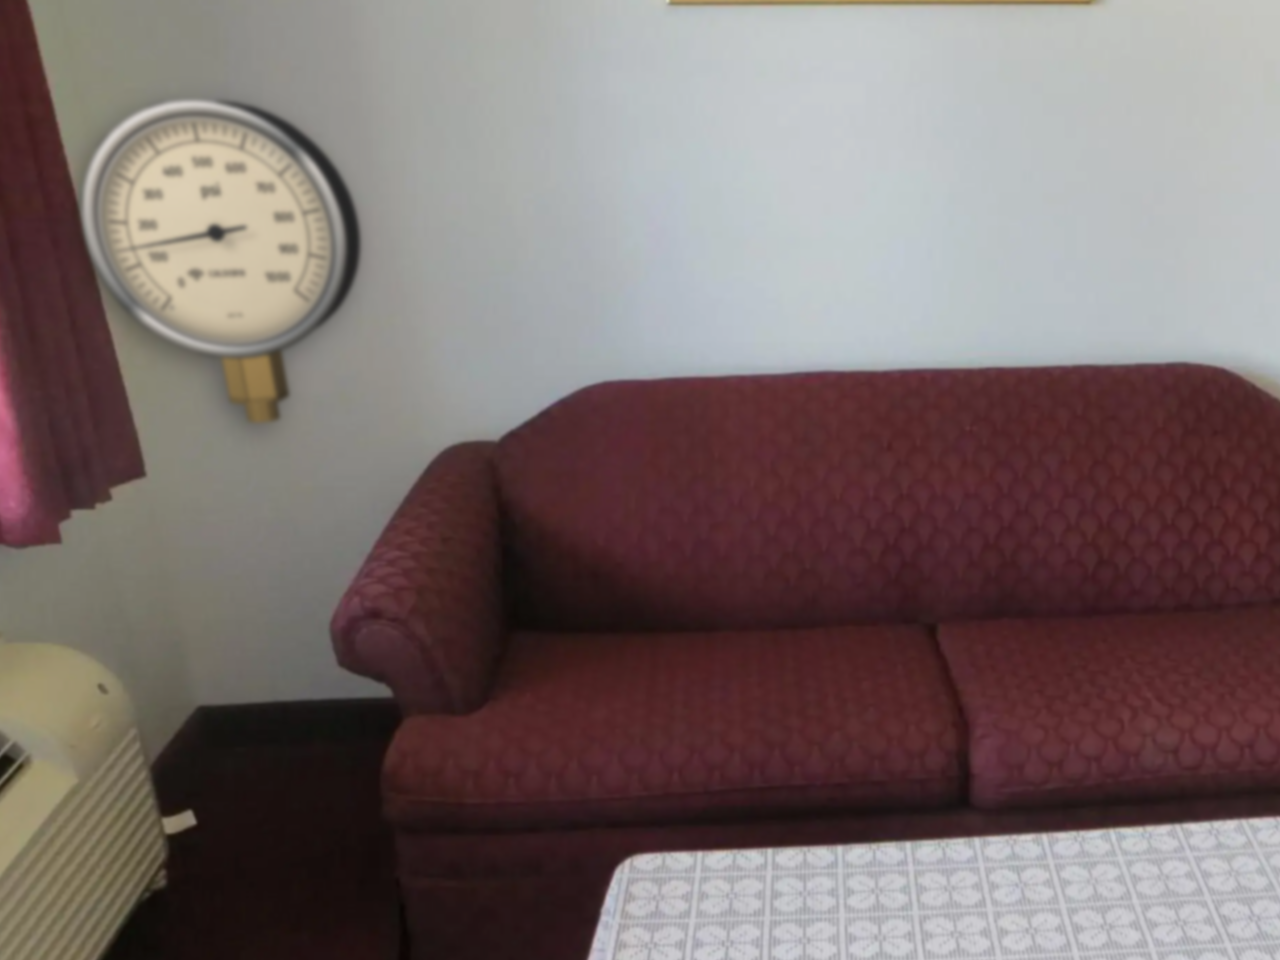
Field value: 140,psi
